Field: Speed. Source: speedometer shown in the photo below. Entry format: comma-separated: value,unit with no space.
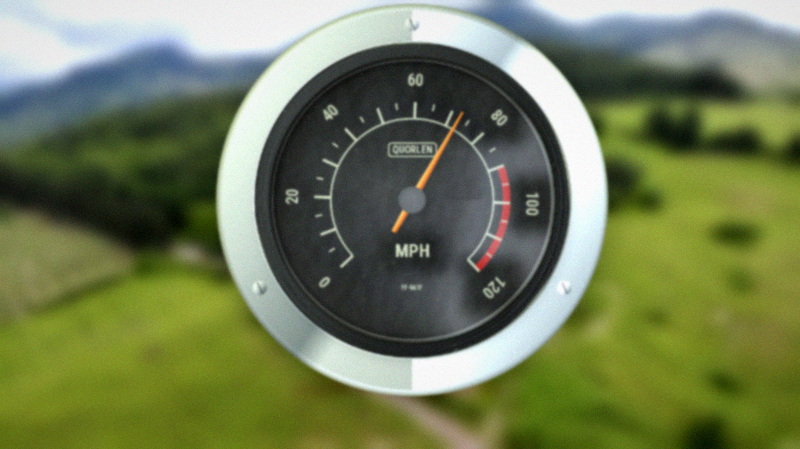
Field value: 72.5,mph
